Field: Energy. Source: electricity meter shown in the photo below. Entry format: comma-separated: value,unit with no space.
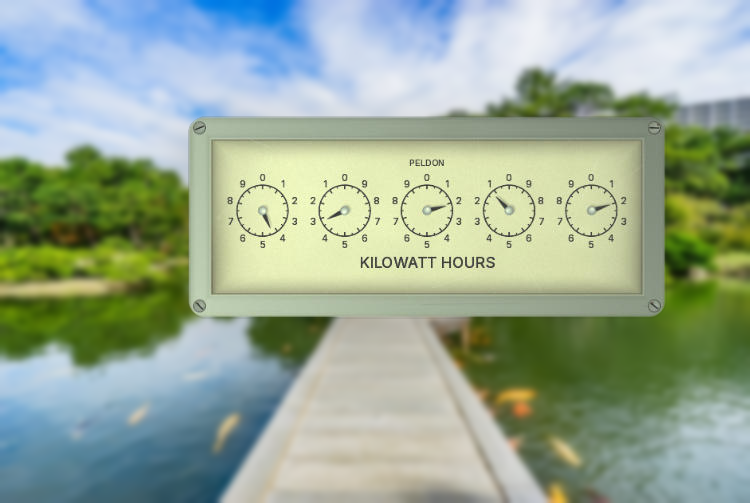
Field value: 43212,kWh
